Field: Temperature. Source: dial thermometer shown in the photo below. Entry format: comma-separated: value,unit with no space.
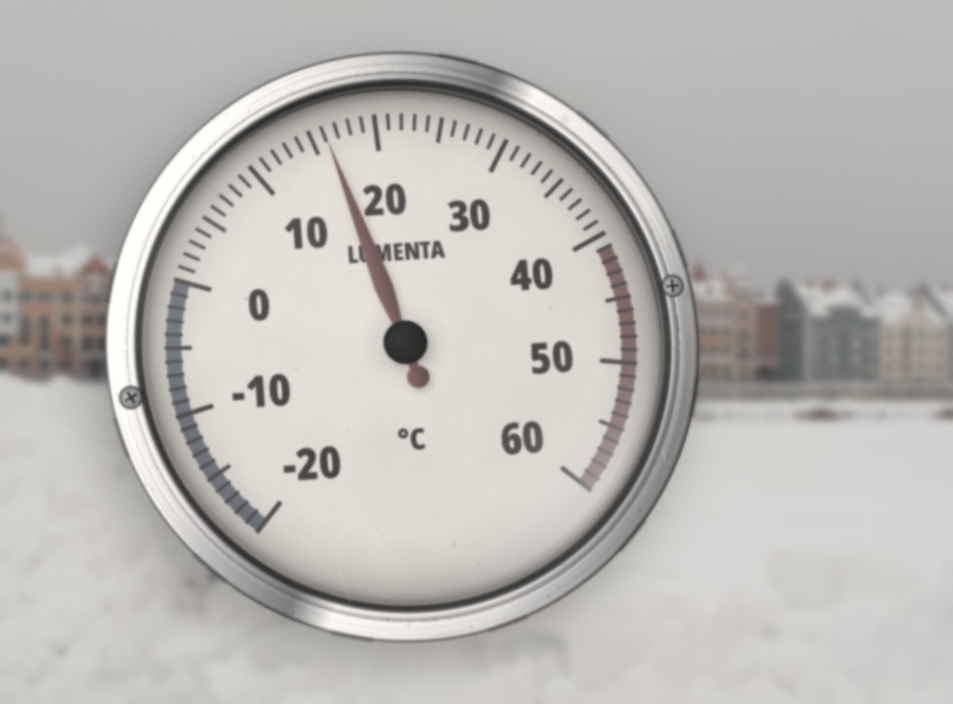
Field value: 16,°C
